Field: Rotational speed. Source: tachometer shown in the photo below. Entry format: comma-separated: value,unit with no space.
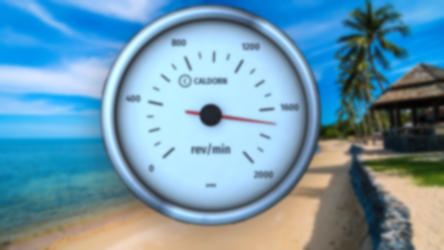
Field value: 1700,rpm
